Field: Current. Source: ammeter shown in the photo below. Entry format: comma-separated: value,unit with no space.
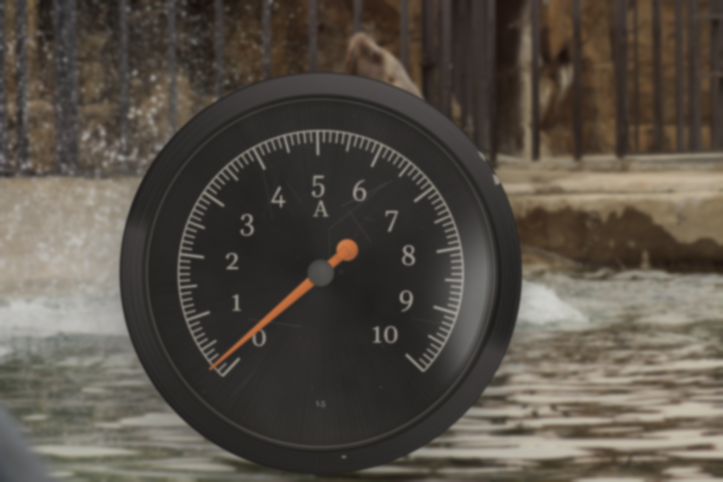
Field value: 0.2,A
